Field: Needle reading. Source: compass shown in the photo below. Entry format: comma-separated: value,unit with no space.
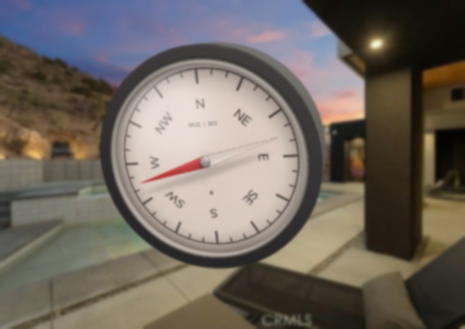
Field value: 255,°
